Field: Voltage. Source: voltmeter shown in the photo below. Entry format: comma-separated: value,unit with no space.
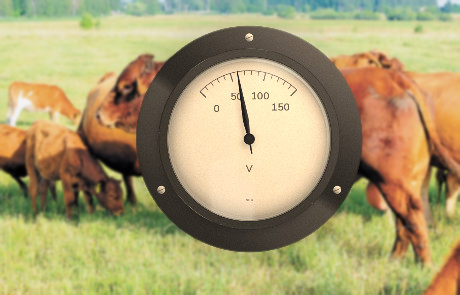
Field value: 60,V
